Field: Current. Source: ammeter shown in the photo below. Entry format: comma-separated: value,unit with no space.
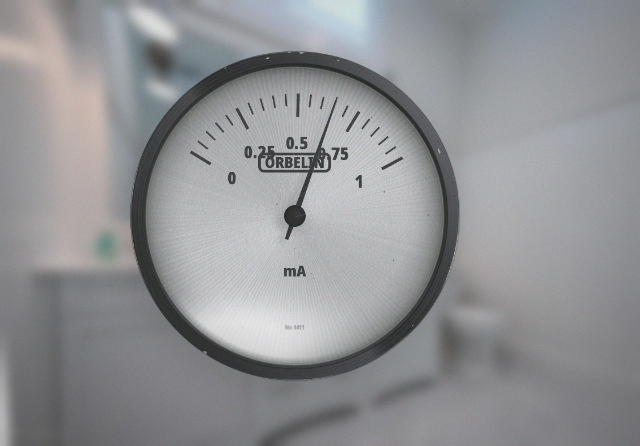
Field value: 0.65,mA
